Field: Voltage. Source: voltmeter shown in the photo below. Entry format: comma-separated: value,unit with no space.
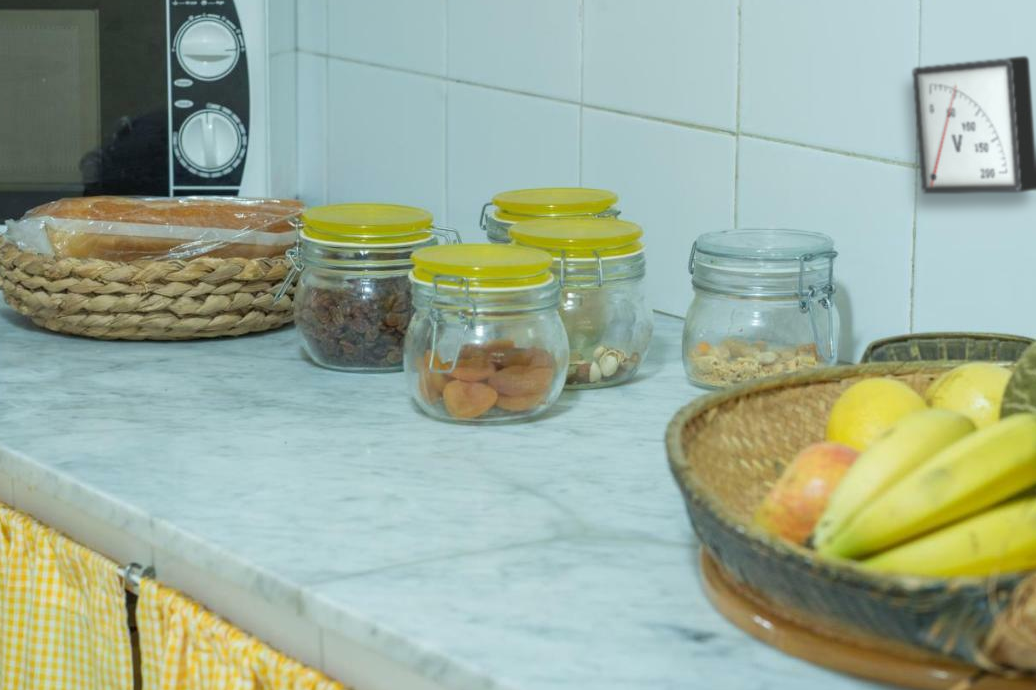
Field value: 50,V
